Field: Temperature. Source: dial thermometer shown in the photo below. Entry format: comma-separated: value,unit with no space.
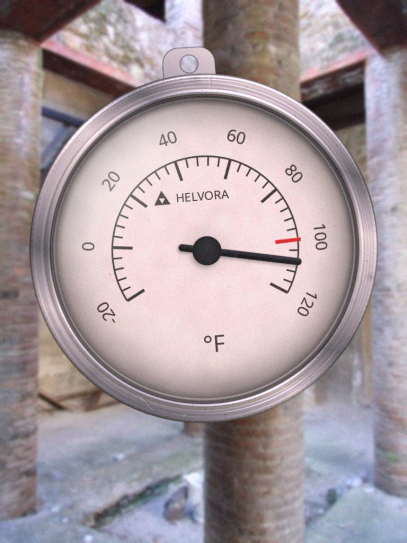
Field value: 108,°F
